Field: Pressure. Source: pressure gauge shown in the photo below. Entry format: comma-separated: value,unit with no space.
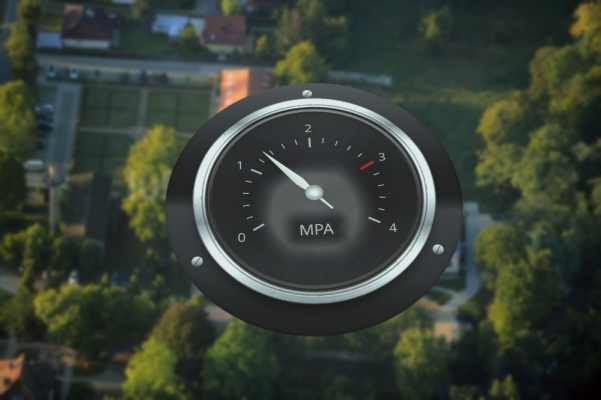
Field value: 1.3,MPa
